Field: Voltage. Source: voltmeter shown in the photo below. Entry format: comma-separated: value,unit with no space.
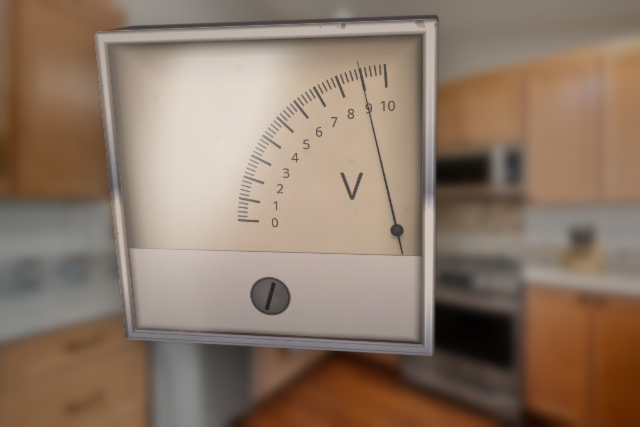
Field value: 9,V
